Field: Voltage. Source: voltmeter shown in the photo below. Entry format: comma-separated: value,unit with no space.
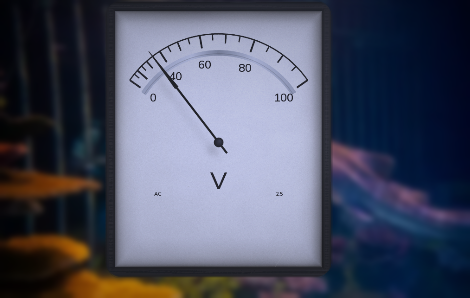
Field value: 35,V
